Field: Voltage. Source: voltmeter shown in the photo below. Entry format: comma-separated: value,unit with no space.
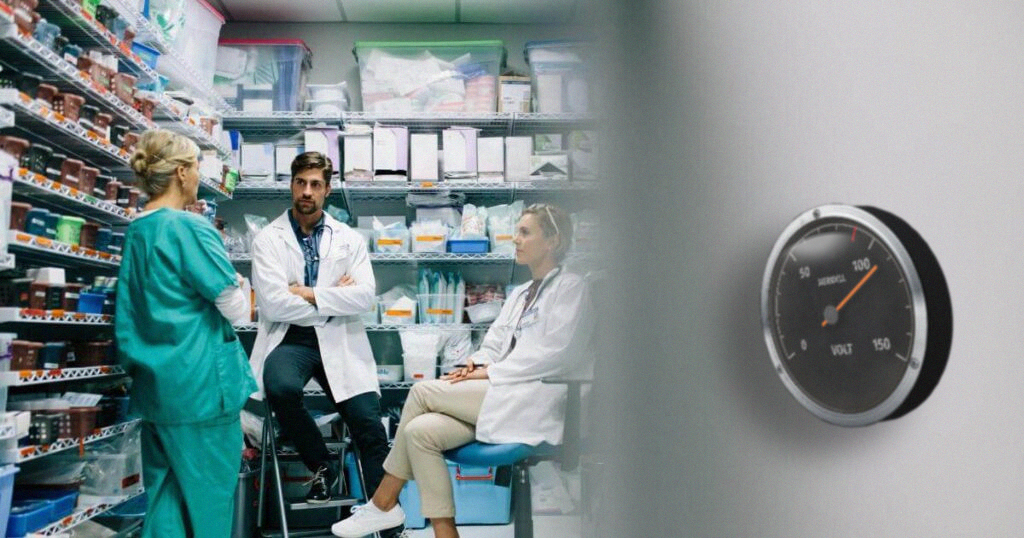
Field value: 110,V
